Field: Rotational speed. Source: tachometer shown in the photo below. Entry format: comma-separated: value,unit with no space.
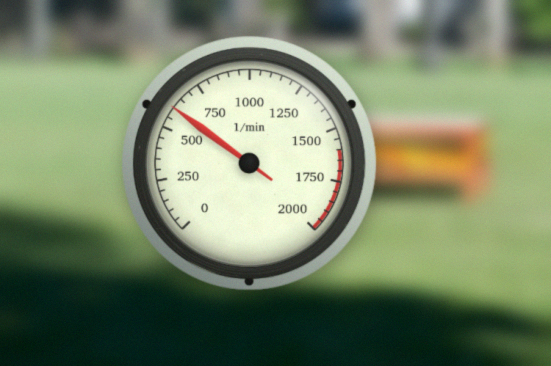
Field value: 600,rpm
